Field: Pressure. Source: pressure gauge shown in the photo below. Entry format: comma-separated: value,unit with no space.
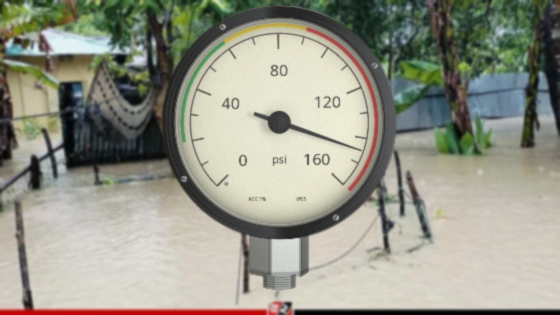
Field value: 145,psi
